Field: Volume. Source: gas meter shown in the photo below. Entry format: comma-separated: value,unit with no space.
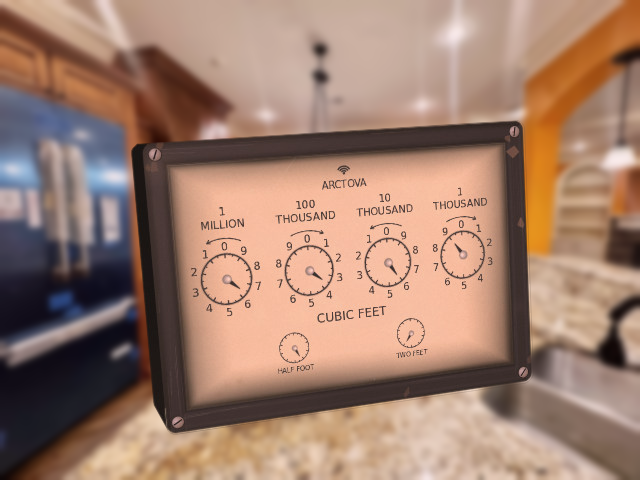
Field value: 635900,ft³
